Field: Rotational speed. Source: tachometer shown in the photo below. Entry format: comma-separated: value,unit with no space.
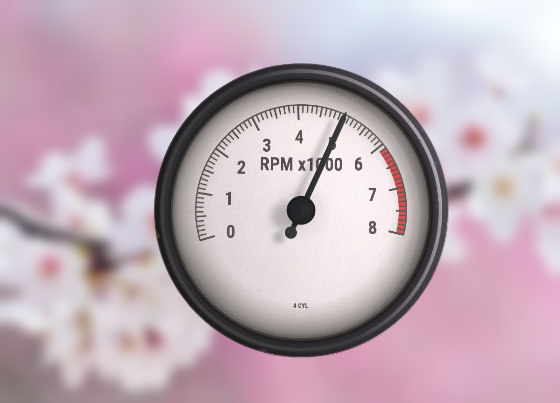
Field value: 5000,rpm
